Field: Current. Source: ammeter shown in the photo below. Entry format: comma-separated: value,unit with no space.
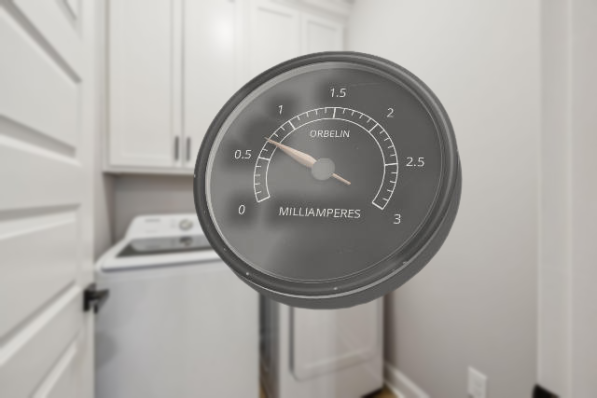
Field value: 0.7,mA
